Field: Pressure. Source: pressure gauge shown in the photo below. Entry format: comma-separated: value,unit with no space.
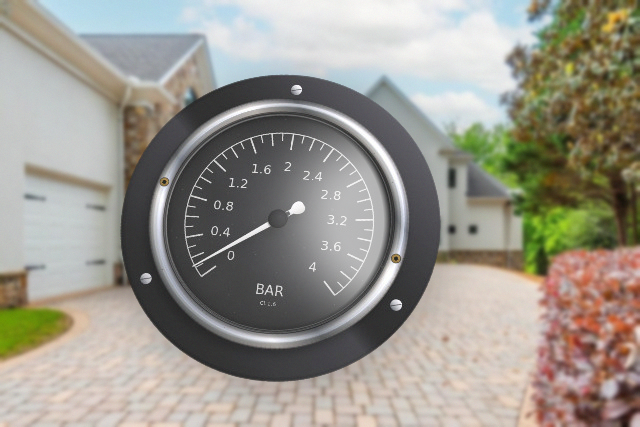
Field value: 0.1,bar
